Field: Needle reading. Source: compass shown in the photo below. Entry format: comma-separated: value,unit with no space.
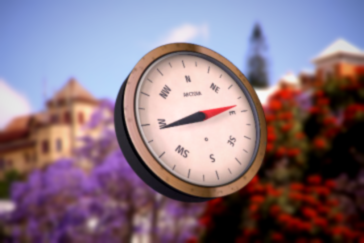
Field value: 82.5,°
